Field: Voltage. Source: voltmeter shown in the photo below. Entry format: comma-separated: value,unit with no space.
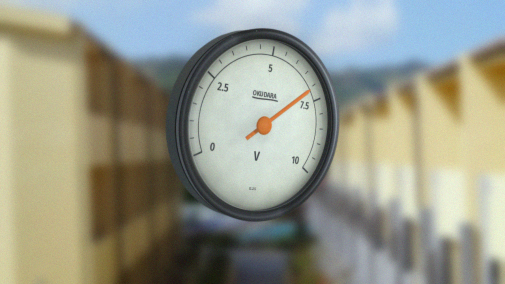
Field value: 7,V
